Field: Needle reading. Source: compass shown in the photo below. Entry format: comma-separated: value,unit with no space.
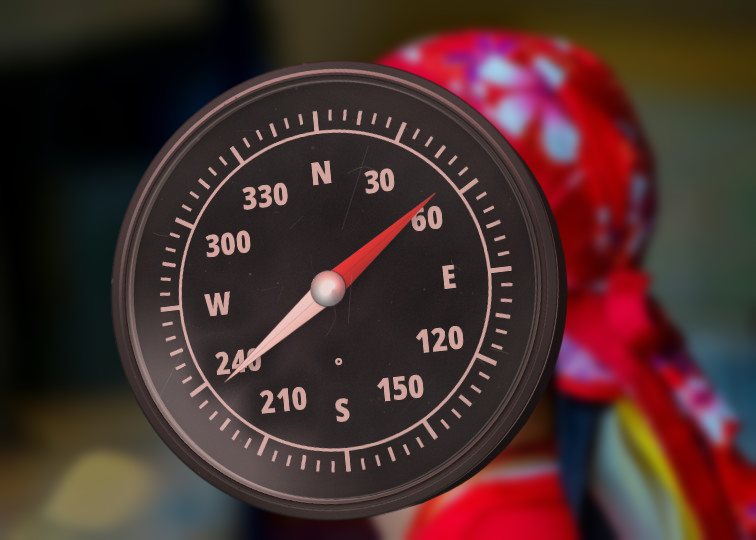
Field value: 55,°
